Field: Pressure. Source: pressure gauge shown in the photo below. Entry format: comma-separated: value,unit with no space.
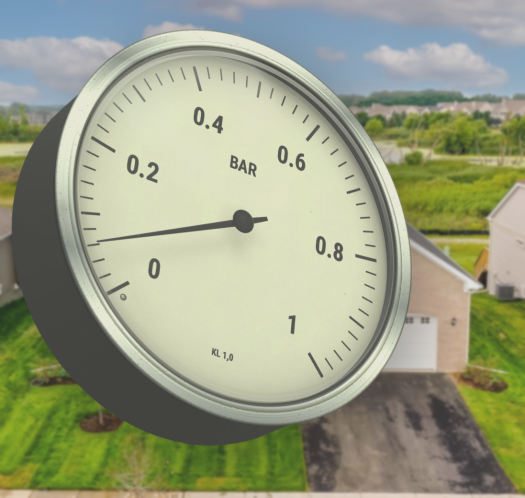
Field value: 0.06,bar
